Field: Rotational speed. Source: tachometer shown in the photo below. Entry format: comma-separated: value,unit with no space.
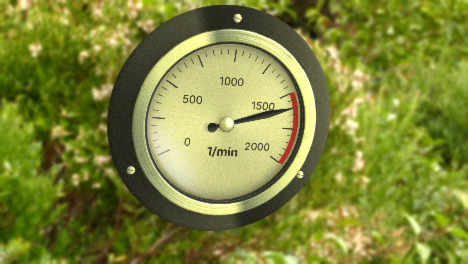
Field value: 1600,rpm
